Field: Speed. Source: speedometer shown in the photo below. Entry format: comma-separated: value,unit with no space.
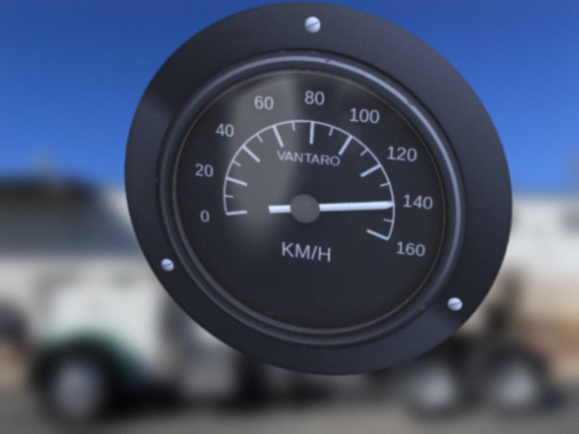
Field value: 140,km/h
